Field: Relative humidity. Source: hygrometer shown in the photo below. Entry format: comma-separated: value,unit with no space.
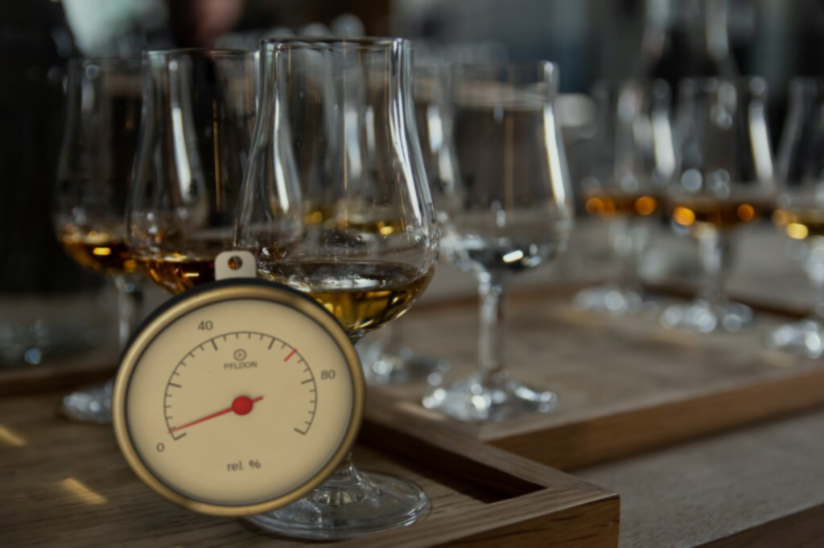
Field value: 4,%
